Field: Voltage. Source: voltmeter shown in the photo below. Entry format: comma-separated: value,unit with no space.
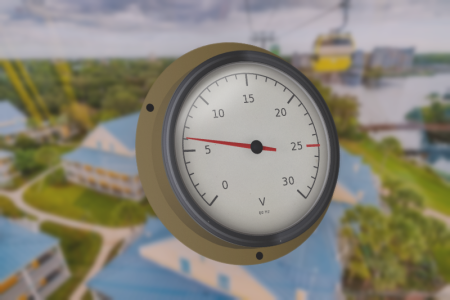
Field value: 6,V
